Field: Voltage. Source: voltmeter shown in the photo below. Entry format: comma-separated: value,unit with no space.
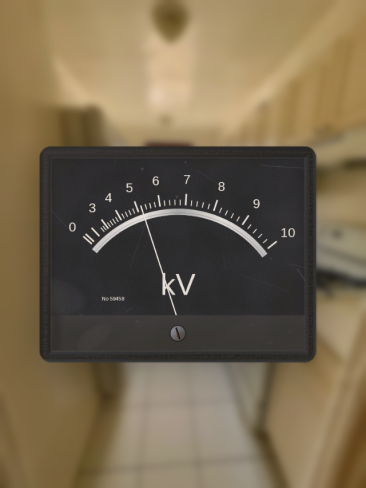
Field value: 5.2,kV
